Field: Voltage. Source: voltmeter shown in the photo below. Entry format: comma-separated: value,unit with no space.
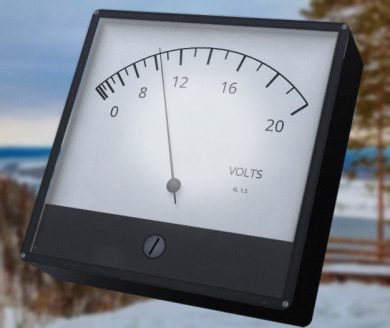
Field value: 10.5,V
